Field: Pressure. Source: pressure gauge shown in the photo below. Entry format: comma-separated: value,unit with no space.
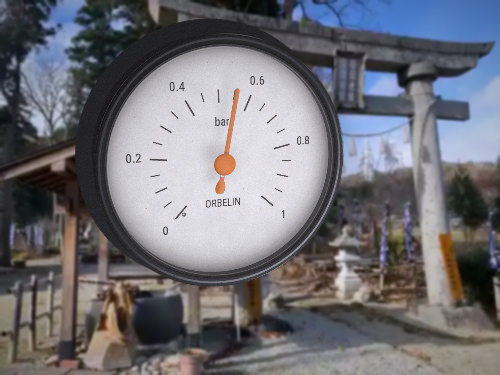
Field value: 0.55,bar
